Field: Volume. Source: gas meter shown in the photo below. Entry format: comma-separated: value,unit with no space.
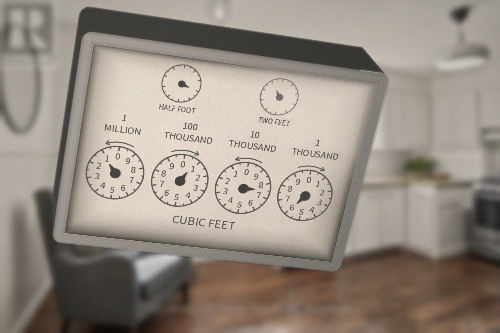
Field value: 107600,ft³
